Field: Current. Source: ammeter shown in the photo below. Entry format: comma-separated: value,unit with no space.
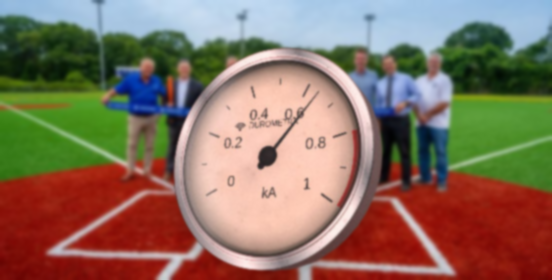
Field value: 0.65,kA
